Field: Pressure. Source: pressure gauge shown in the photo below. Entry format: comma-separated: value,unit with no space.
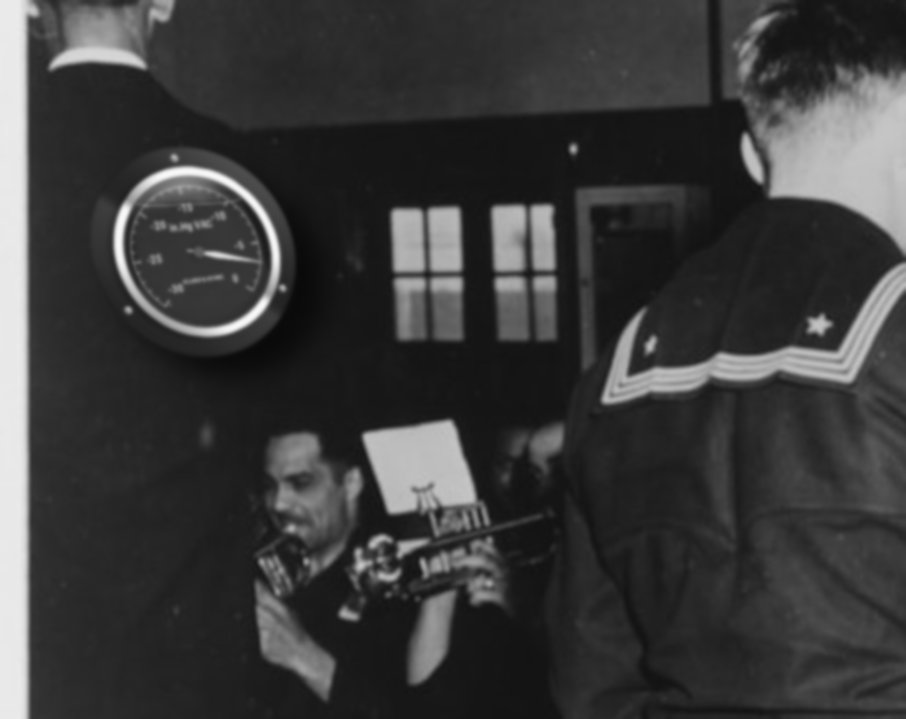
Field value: -3,inHg
